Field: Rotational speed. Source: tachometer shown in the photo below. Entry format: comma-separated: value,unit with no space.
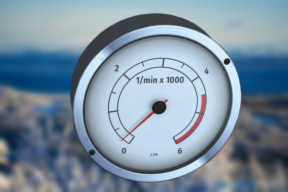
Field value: 250,rpm
